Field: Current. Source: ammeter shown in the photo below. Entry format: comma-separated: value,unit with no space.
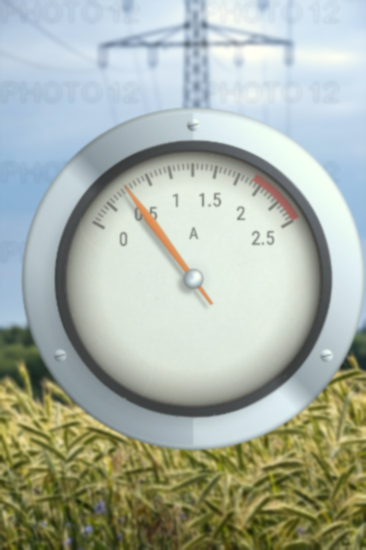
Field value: 0.5,A
